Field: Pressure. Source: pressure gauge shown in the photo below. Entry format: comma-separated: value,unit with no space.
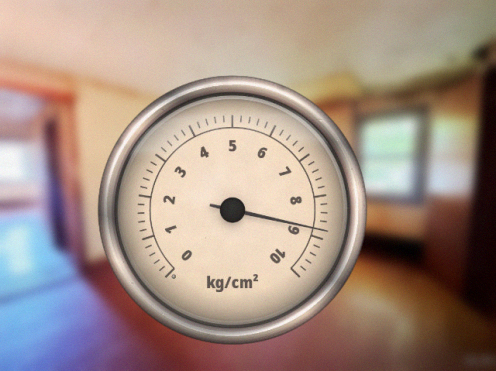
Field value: 8.8,kg/cm²
